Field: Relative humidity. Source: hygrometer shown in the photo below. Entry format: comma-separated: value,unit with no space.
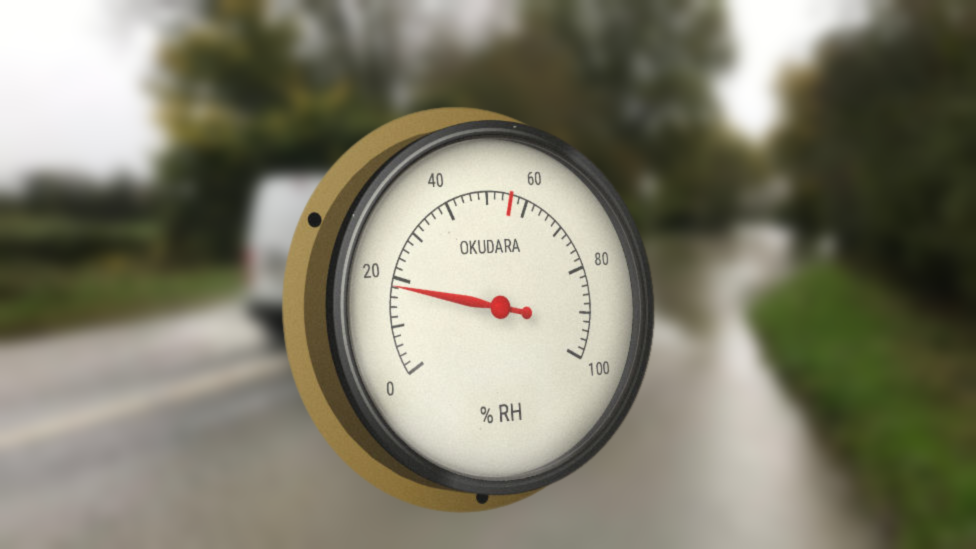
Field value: 18,%
